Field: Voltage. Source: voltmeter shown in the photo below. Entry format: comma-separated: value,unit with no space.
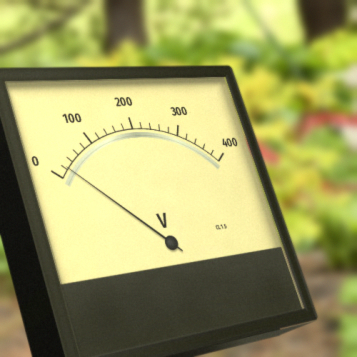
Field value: 20,V
